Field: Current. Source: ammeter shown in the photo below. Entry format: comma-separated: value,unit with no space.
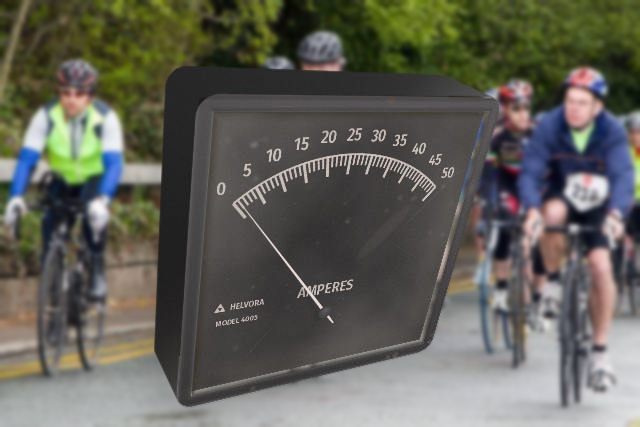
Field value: 1,A
